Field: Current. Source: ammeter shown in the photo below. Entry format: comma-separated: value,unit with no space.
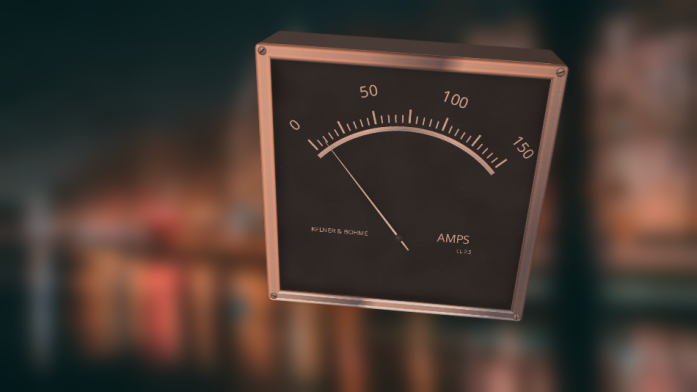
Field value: 10,A
